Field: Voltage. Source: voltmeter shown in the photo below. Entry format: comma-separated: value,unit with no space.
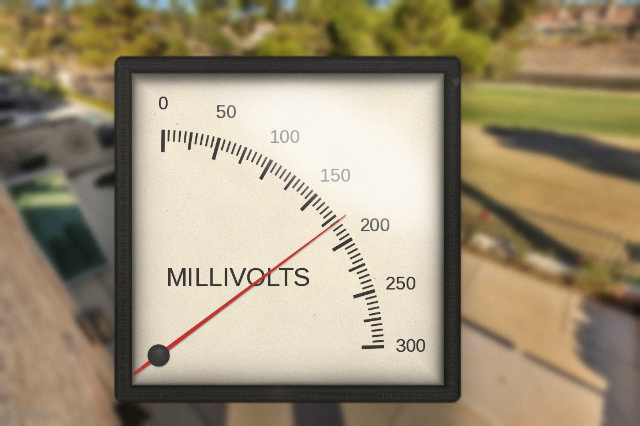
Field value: 180,mV
